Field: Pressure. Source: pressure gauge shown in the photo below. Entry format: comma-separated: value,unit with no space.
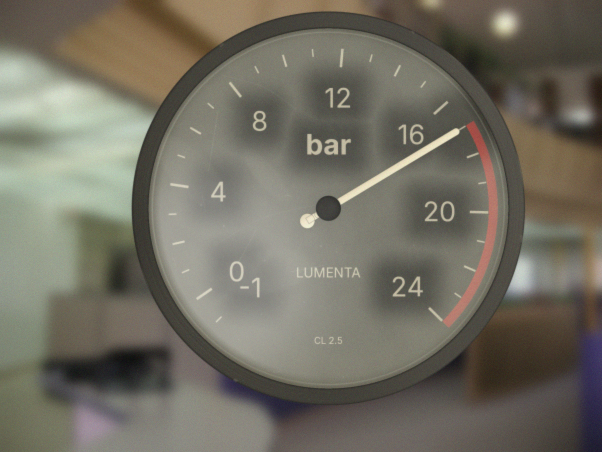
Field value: 17,bar
